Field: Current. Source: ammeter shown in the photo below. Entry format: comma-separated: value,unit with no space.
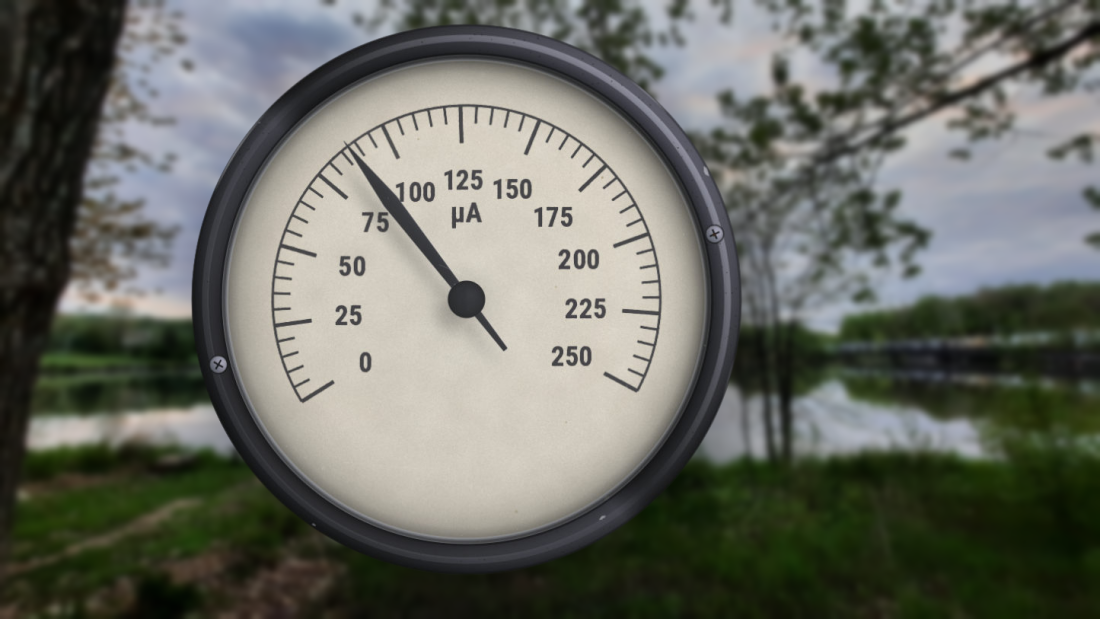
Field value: 87.5,µA
